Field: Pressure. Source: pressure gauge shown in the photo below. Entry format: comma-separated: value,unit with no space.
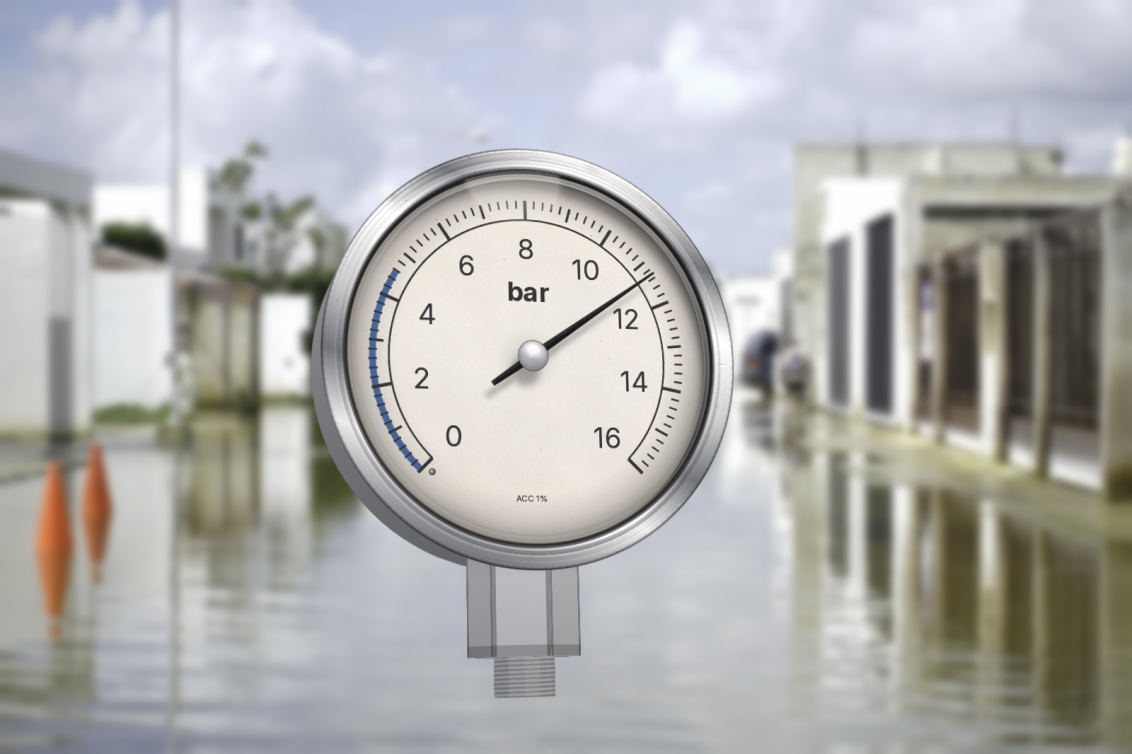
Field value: 11.3,bar
